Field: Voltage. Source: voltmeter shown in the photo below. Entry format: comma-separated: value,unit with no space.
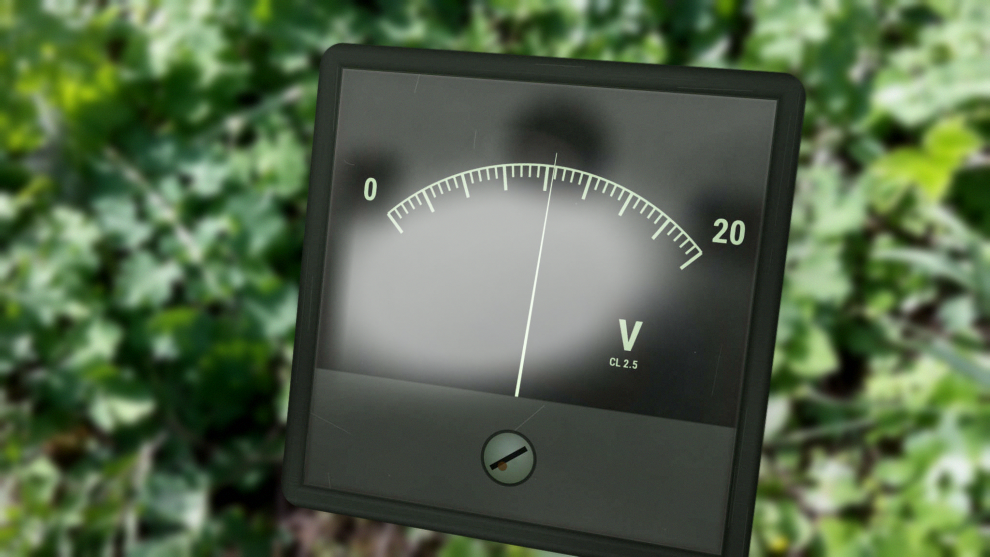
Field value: 10.5,V
